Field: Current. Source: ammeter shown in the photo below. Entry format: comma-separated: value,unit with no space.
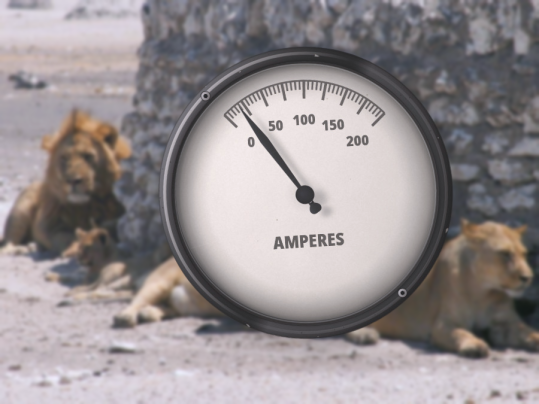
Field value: 20,A
